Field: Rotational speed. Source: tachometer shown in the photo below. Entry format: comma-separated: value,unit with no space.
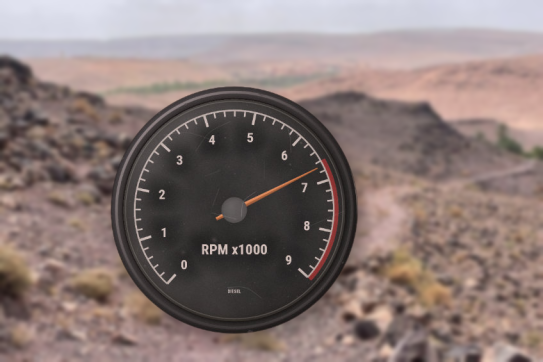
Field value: 6700,rpm
